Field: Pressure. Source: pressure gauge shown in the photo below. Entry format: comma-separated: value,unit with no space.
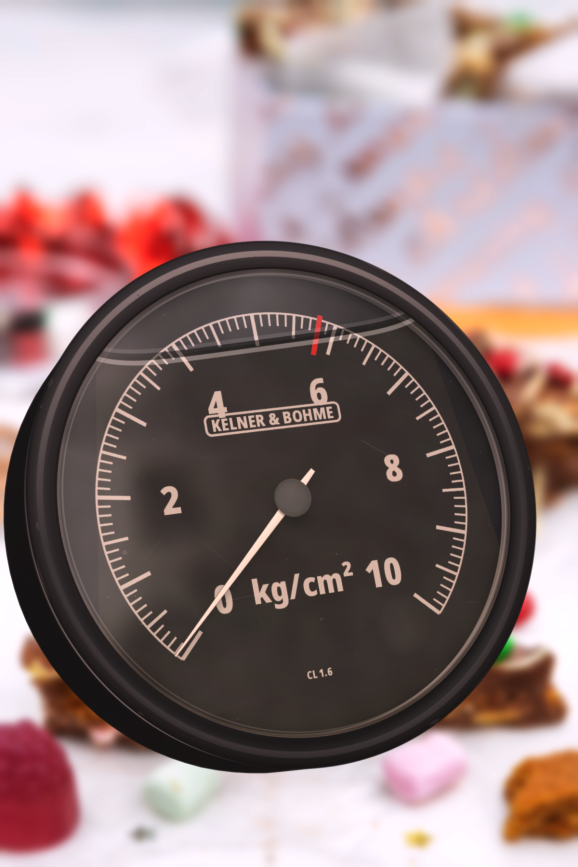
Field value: 0.1,kg/cm²
